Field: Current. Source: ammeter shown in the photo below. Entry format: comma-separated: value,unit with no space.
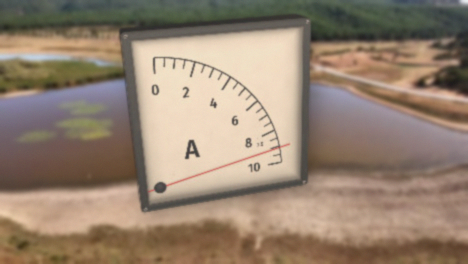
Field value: 9,A
